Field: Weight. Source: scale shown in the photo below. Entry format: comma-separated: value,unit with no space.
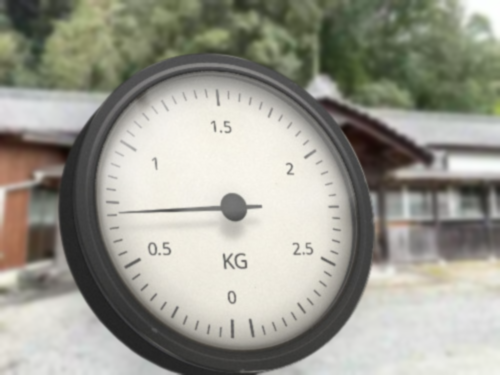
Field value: 0.7,kg
